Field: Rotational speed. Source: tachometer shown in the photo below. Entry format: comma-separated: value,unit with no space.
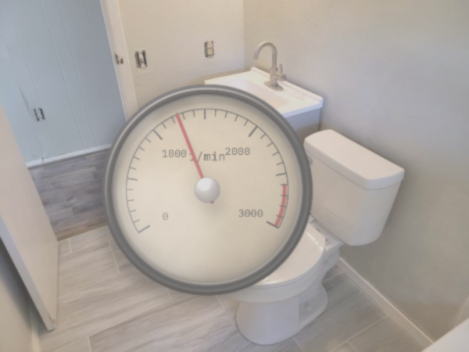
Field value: 1250,rpm
